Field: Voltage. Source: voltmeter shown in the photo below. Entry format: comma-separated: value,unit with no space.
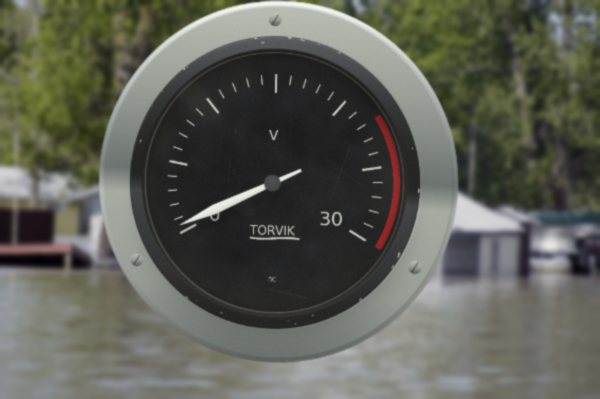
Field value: 0.5,V
